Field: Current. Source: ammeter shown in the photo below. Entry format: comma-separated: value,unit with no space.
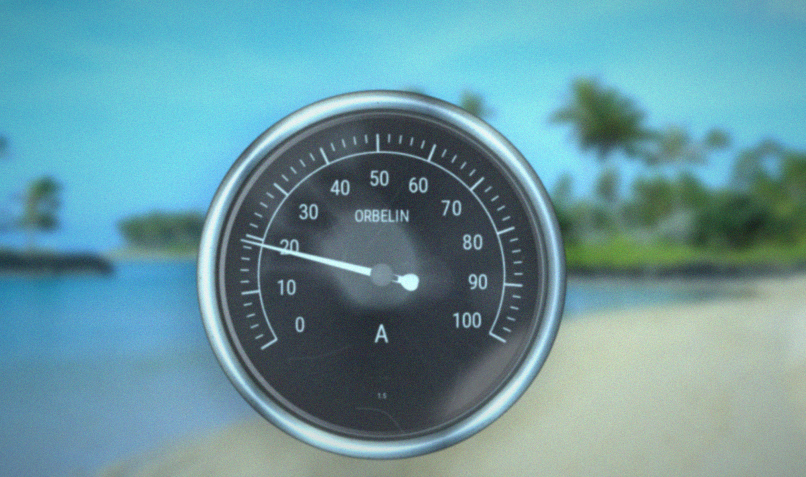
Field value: 19,A
